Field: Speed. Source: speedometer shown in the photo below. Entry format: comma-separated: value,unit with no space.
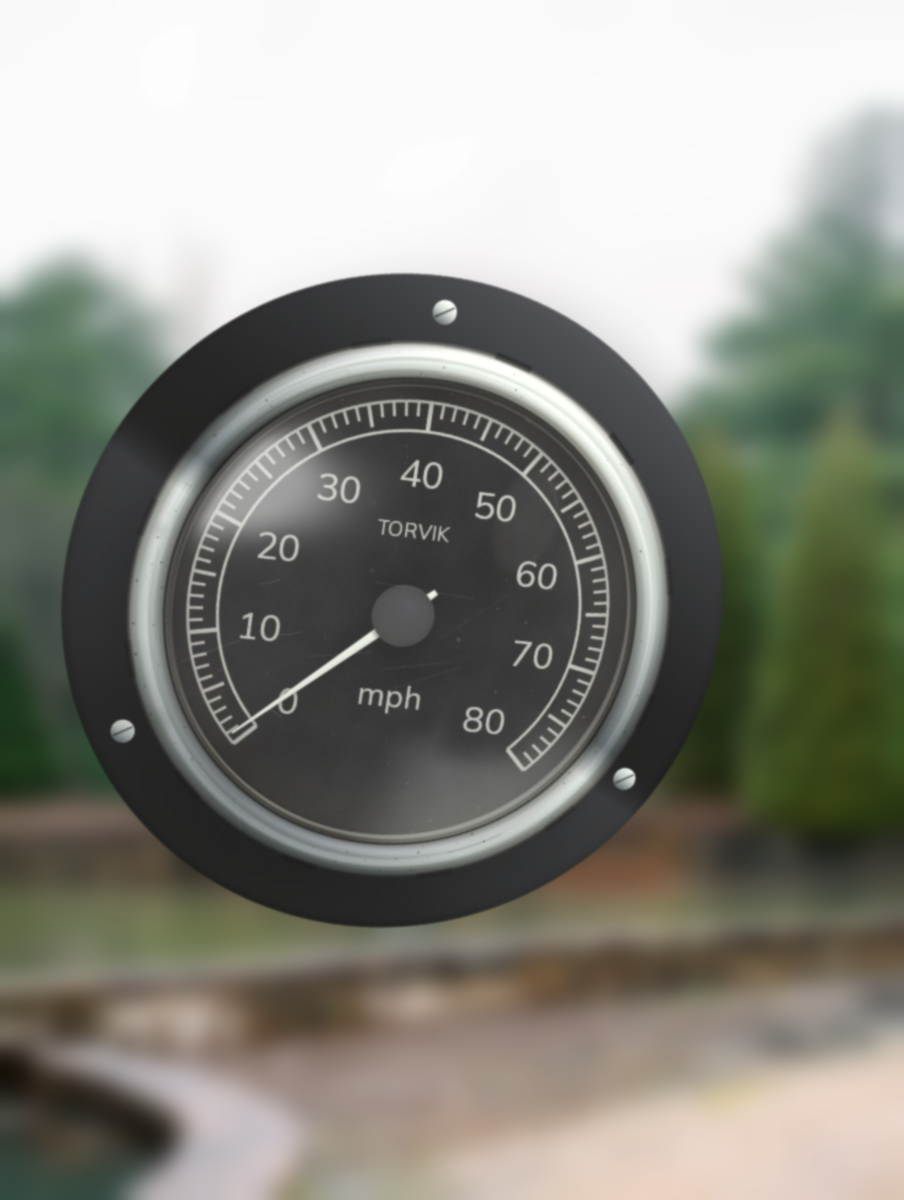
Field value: 1,mph
